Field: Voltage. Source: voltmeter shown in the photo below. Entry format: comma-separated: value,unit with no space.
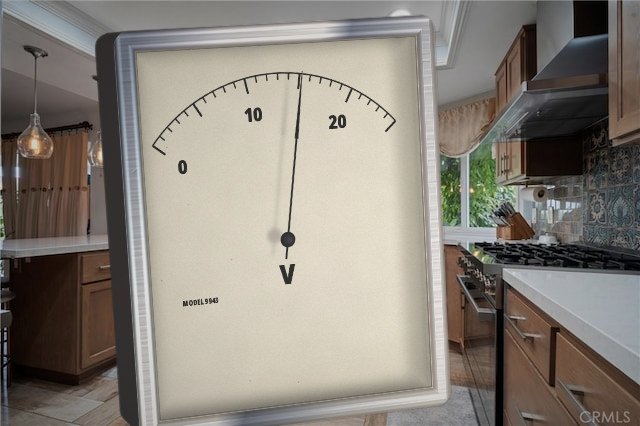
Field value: 15,V
